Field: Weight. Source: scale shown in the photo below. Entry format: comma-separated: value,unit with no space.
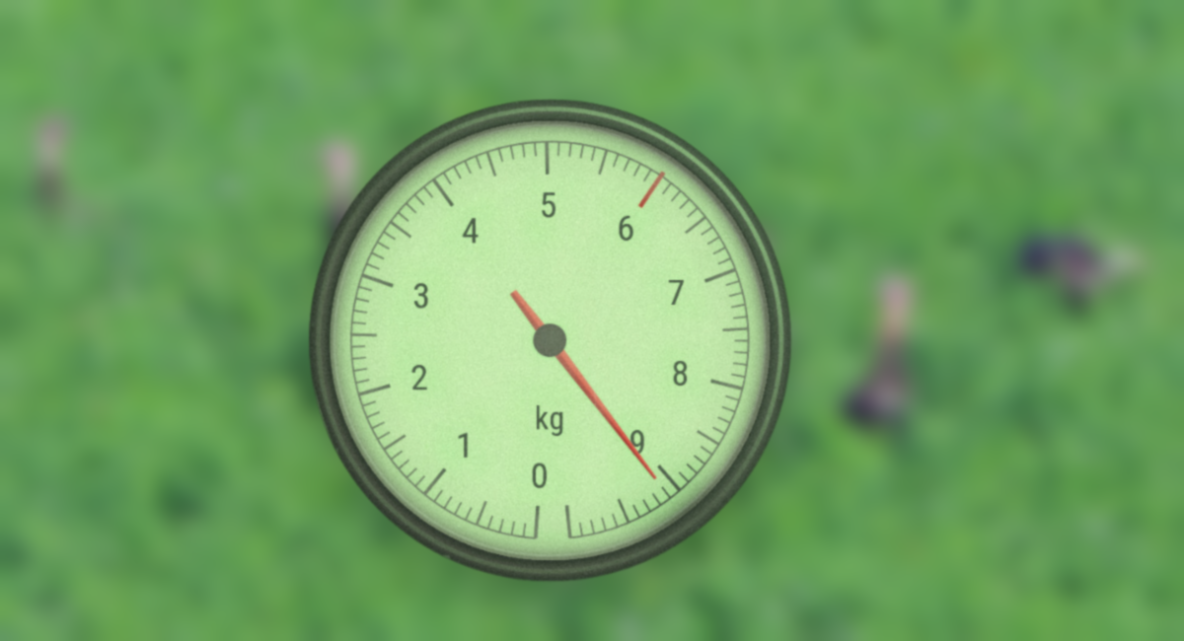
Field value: 9.1,kg
